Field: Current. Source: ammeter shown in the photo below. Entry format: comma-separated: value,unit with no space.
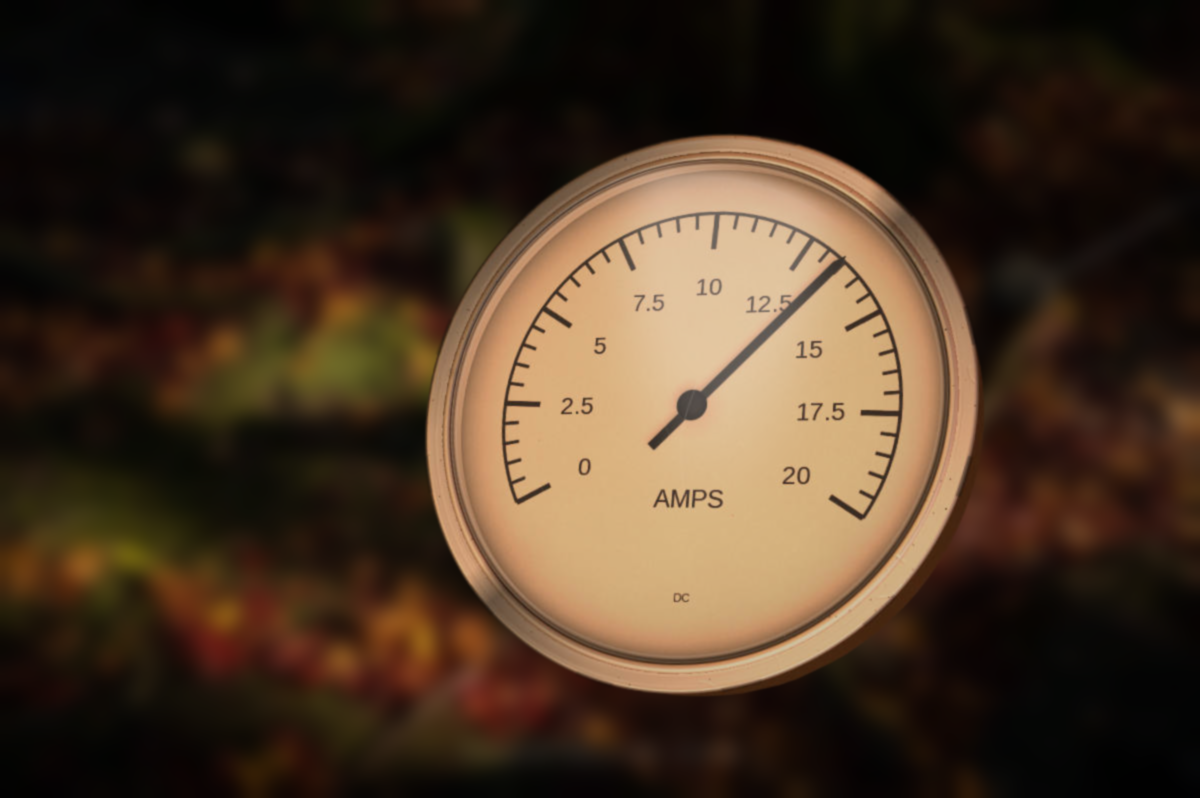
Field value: 13.5,A
